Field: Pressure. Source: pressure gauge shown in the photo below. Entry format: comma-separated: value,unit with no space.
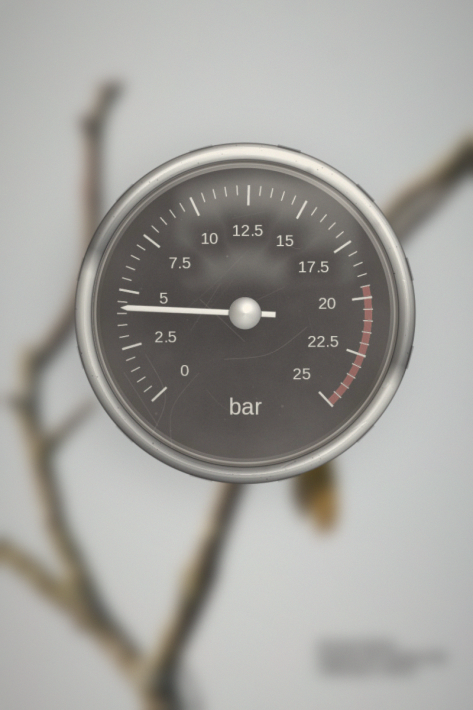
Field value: 4.25,bar
